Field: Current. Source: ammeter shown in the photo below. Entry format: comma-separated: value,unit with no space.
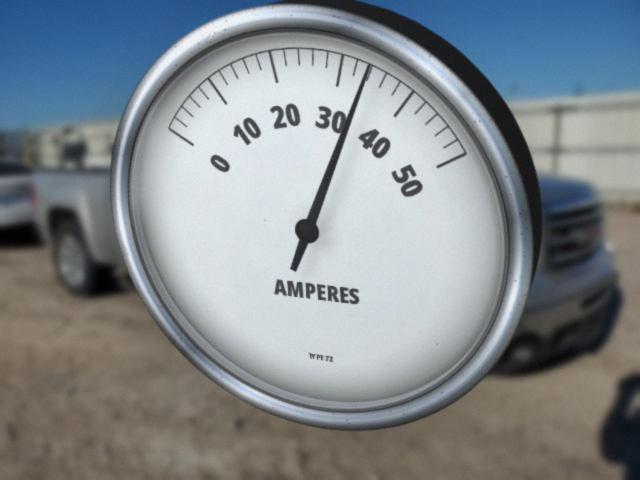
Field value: 34,A
